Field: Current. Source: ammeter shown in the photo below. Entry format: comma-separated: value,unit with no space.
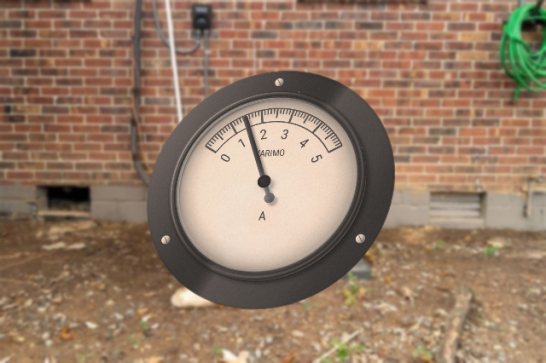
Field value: 1.5,A
